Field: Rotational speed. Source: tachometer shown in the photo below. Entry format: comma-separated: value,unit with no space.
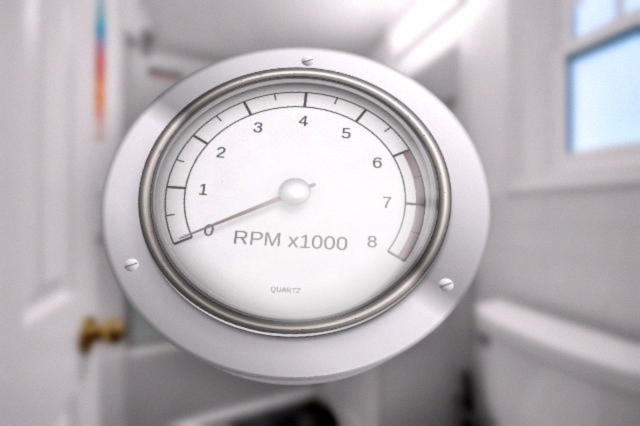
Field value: 0,rpm
